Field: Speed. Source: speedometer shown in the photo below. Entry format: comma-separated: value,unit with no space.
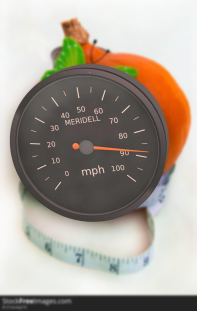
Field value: 87.5,mph
